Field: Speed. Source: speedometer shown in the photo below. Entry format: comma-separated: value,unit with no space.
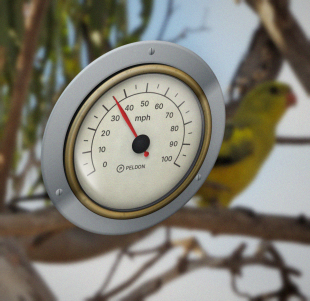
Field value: 35,mph
